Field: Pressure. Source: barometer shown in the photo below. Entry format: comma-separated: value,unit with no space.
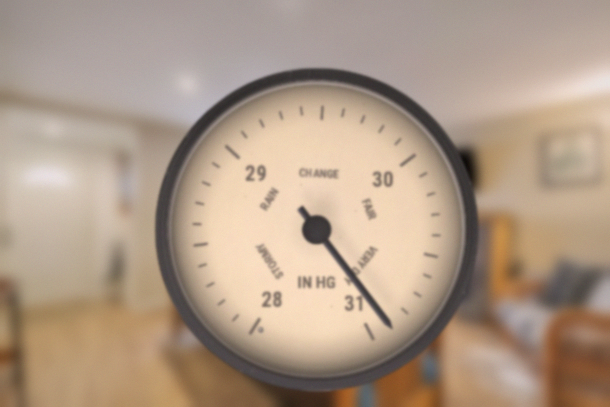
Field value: 30.9,inHg
